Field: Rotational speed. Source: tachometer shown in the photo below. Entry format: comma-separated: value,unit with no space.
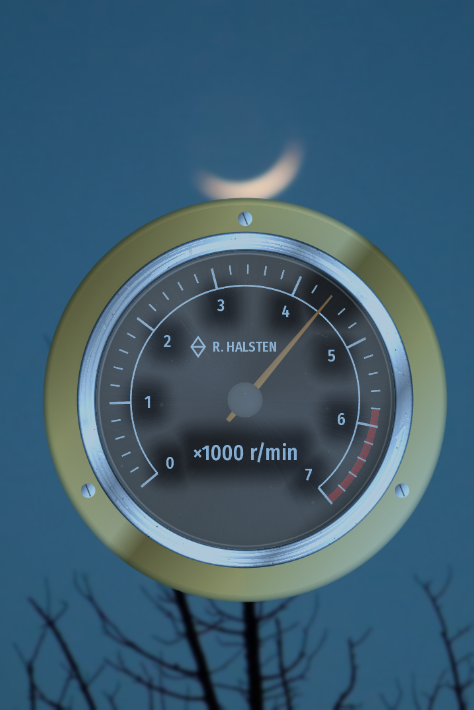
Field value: 4400,rpm
